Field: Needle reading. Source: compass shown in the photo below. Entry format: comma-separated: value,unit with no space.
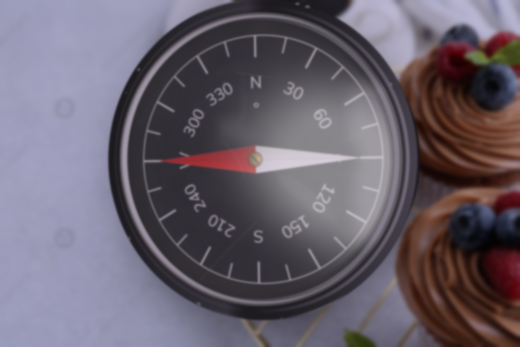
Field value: 270,°
